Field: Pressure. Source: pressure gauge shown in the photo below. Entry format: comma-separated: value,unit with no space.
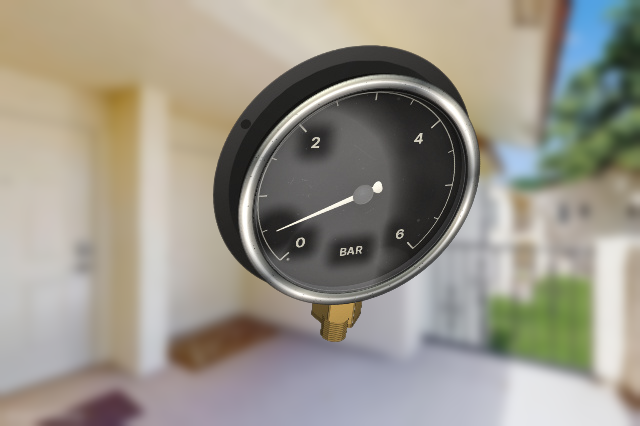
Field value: 0.5,bar
